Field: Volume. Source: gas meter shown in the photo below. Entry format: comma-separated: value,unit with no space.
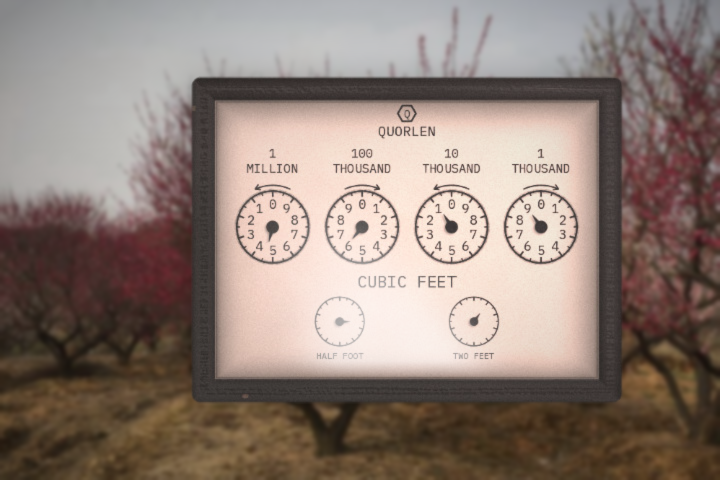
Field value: 460900,ft³
